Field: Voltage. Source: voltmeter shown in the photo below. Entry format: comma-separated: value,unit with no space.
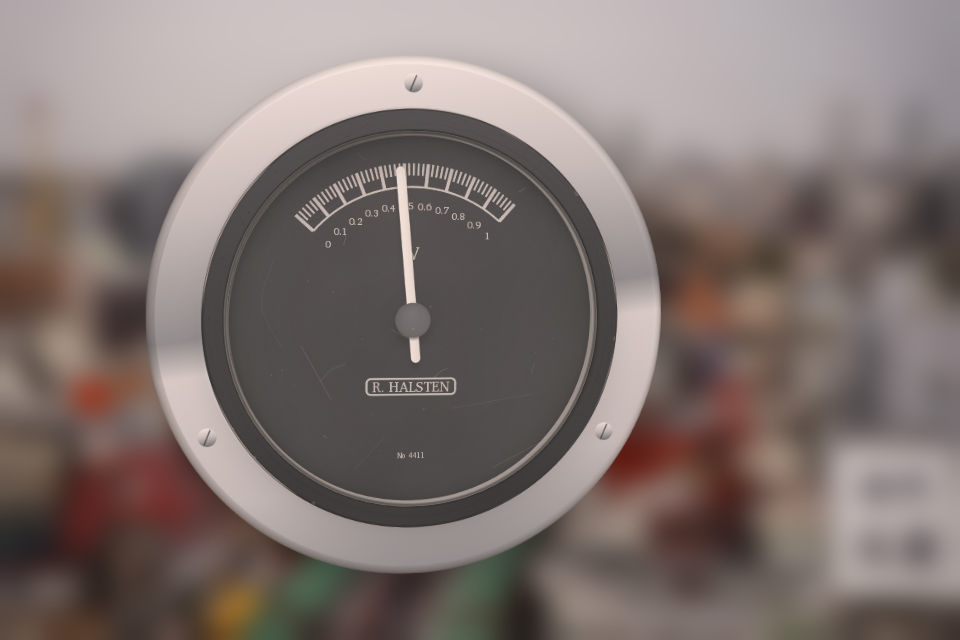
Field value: 0.48,V
